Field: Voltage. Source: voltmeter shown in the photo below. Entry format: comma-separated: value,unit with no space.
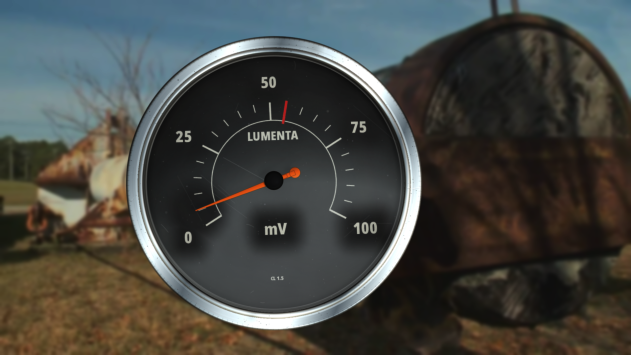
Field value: 5,mV
